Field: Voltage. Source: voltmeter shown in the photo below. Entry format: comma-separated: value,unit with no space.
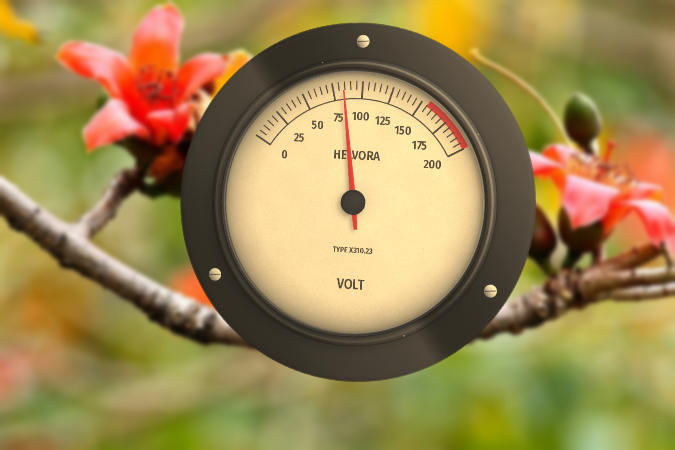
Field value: 85,V
